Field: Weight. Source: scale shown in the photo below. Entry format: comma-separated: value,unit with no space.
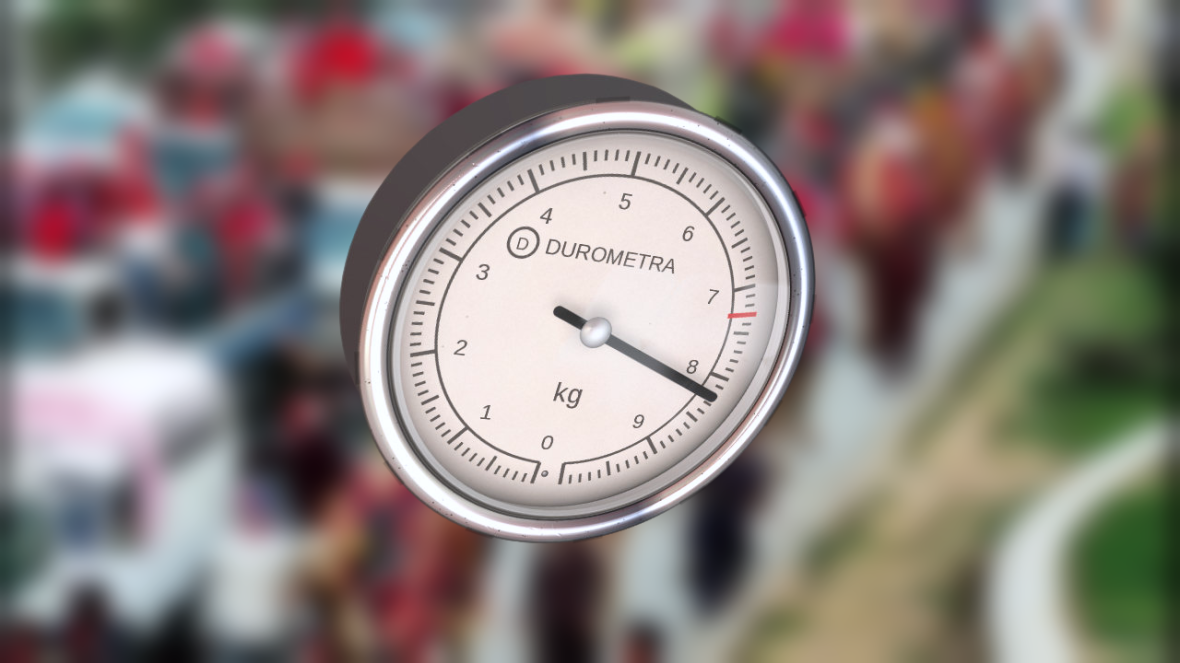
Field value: 8.2,kg
